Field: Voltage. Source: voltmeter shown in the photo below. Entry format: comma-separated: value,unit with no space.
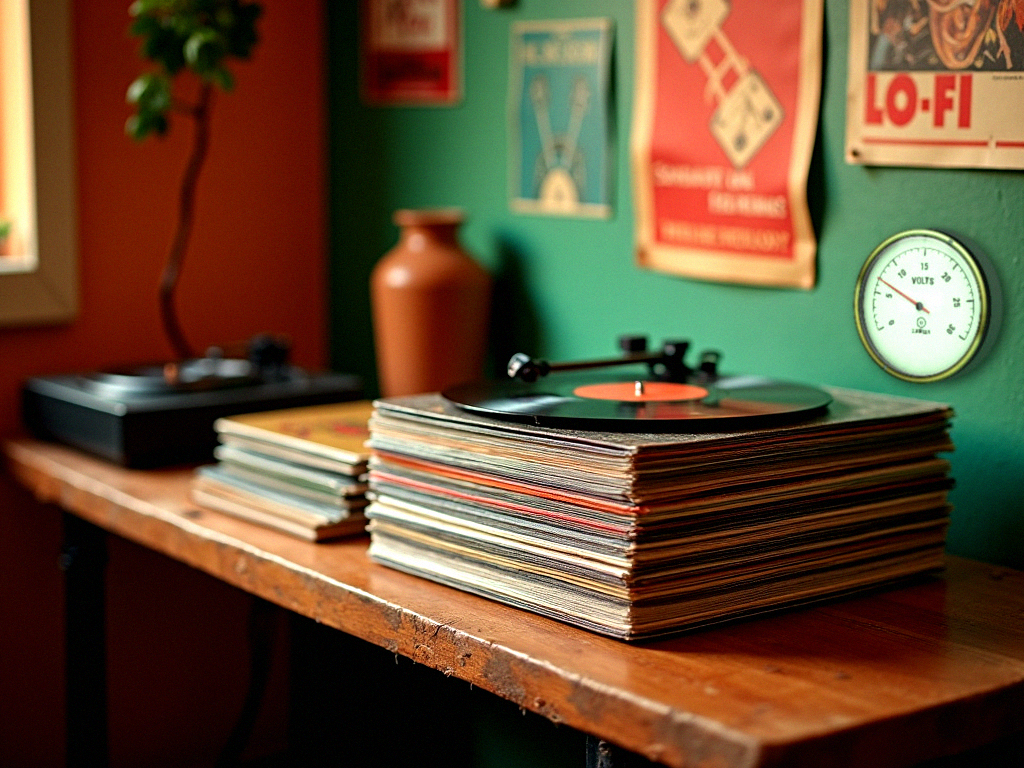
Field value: 7,V
